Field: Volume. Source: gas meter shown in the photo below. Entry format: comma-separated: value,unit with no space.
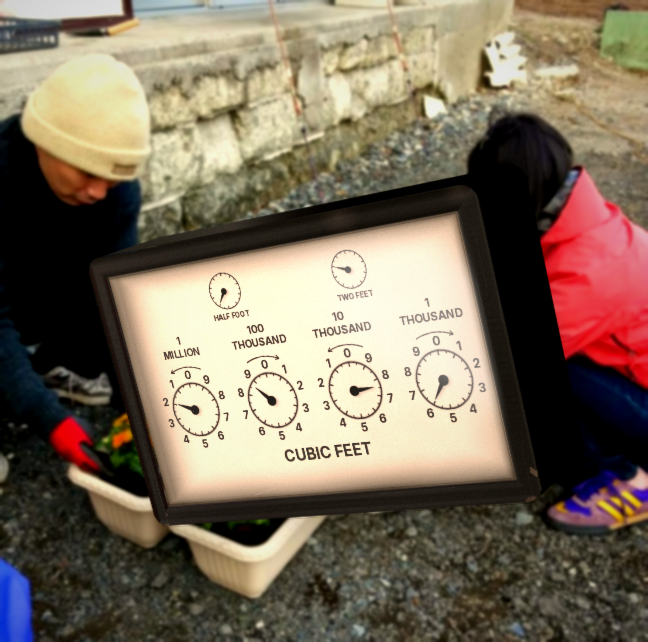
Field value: 187600,ft³
